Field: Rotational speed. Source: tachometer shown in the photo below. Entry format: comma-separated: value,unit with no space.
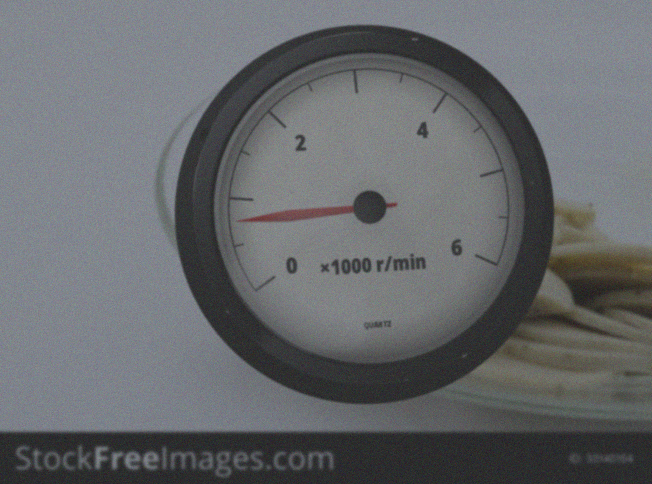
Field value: 750,rpm
